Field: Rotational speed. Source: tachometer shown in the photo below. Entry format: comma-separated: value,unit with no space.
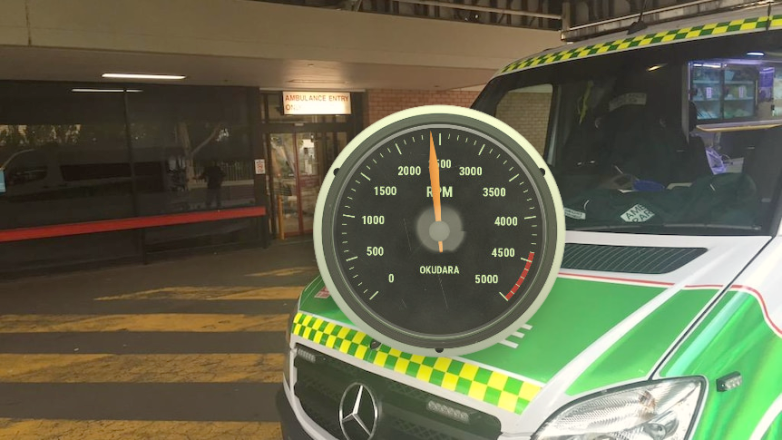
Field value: 2400,rpm
